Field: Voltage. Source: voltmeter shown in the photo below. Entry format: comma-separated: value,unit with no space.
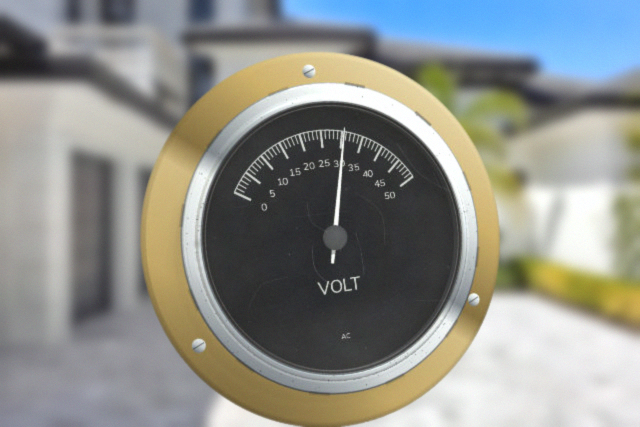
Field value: 30,V
